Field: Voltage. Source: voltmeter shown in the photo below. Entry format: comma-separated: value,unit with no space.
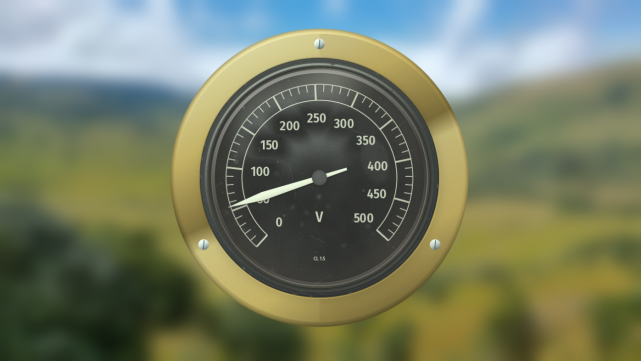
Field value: 55,V
